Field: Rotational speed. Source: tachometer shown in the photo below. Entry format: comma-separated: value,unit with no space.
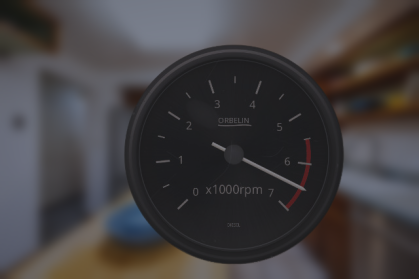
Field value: 6500,rpm
